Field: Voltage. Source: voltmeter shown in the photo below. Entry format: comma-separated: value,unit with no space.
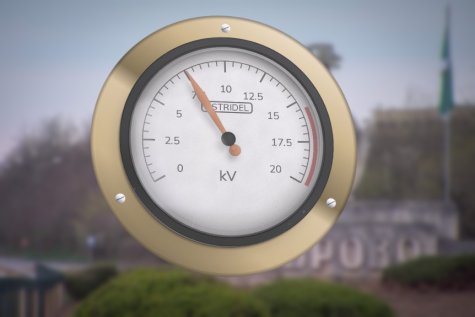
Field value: 7.5,kV
